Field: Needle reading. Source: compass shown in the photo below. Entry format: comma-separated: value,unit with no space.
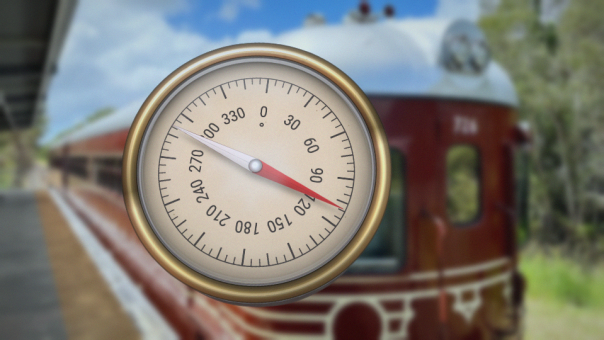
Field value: 110,°
